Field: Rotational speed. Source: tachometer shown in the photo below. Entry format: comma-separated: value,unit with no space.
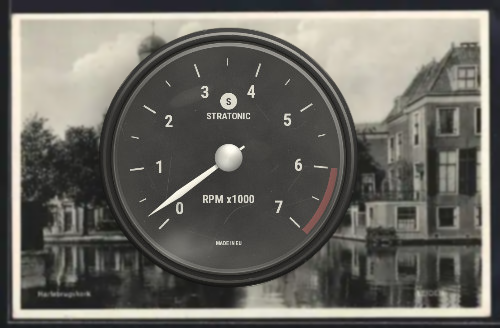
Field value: 250,rpm
